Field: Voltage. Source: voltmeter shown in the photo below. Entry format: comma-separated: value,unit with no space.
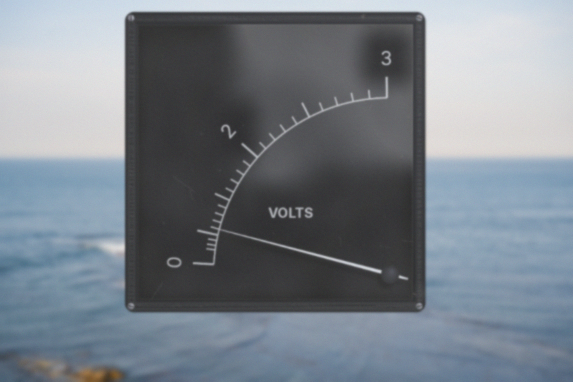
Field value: 1.1,V
